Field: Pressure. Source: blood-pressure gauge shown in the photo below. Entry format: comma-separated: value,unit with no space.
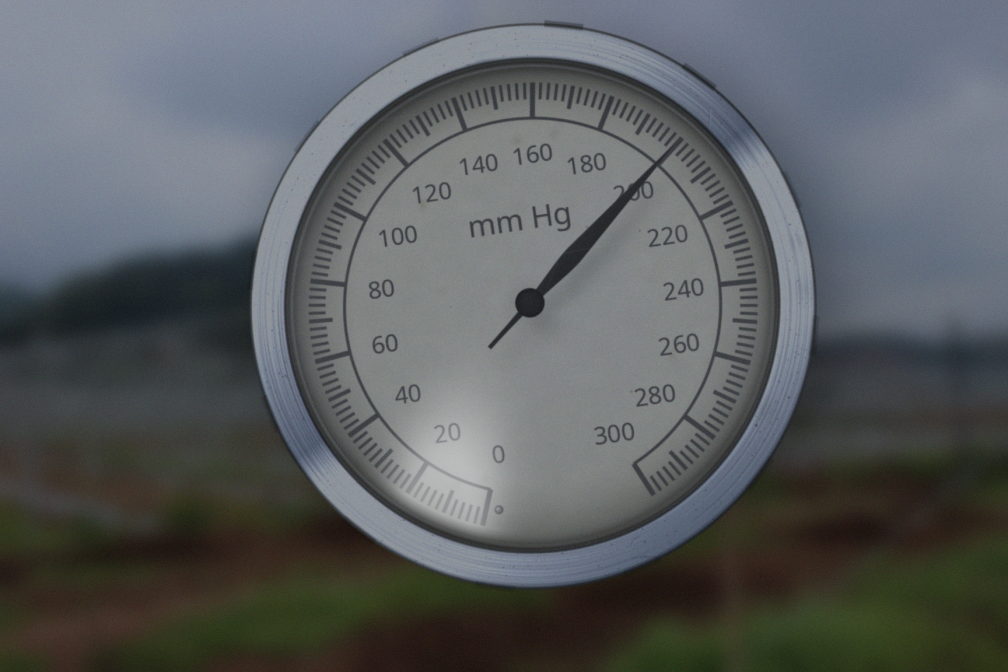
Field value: 200,mmHg
